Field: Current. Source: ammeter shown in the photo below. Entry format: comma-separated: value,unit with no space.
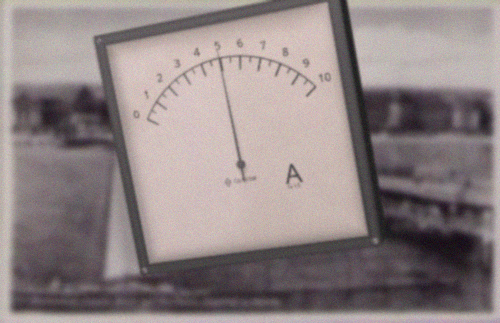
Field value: 5,A
